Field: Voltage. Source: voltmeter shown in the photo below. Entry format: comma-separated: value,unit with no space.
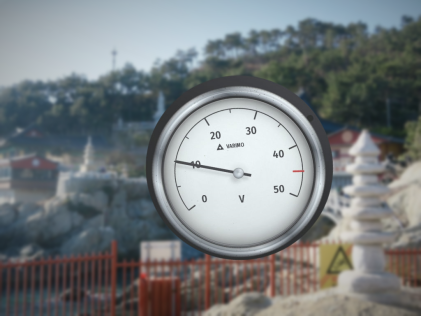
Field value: 10,V
